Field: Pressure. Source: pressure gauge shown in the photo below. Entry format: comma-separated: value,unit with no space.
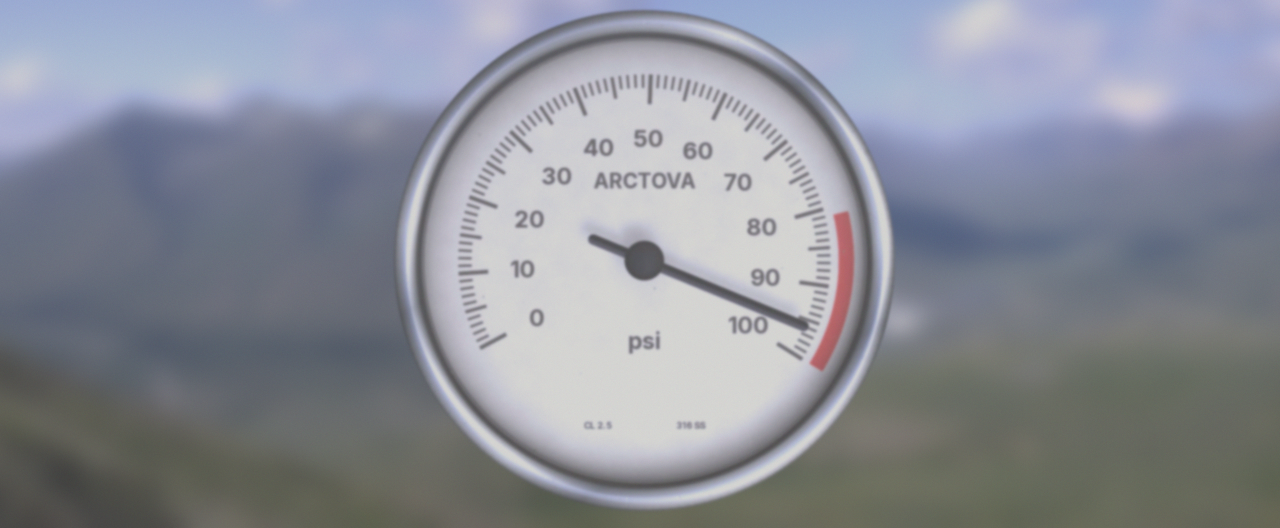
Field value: 96,psi
